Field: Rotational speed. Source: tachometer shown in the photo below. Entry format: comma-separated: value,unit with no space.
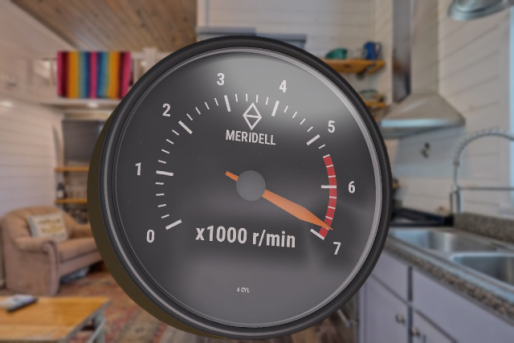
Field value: 6800,rpm
